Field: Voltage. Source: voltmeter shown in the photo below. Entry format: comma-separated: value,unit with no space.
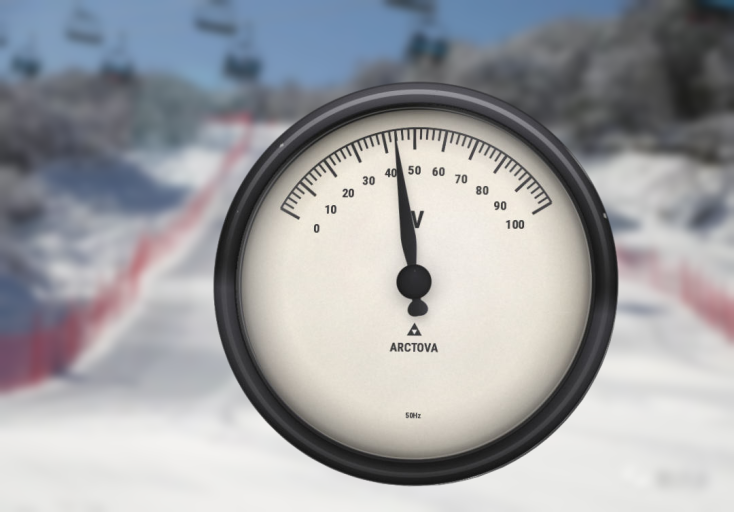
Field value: 44,V
